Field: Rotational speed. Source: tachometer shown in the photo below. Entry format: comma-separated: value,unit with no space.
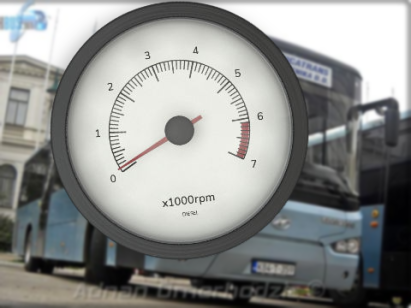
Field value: 100,rpm
